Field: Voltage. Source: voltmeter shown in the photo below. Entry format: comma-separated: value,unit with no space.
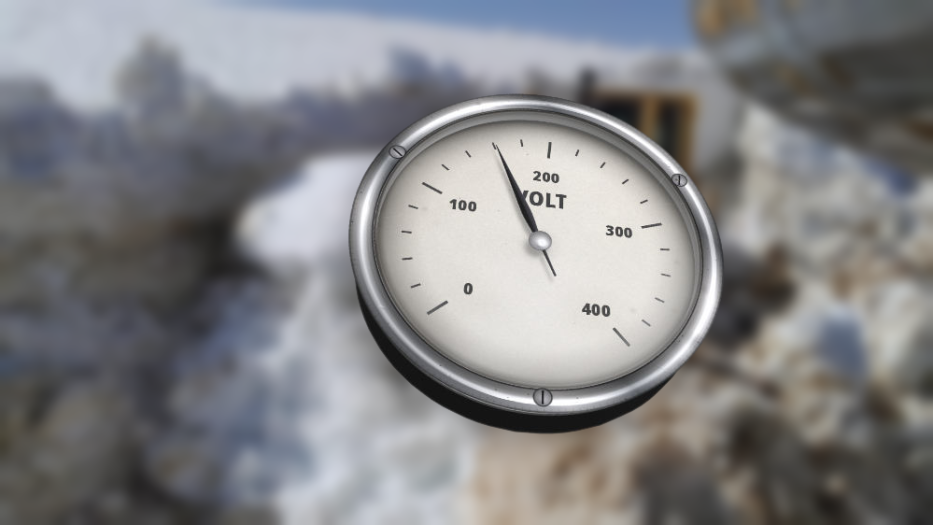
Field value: 160,V
